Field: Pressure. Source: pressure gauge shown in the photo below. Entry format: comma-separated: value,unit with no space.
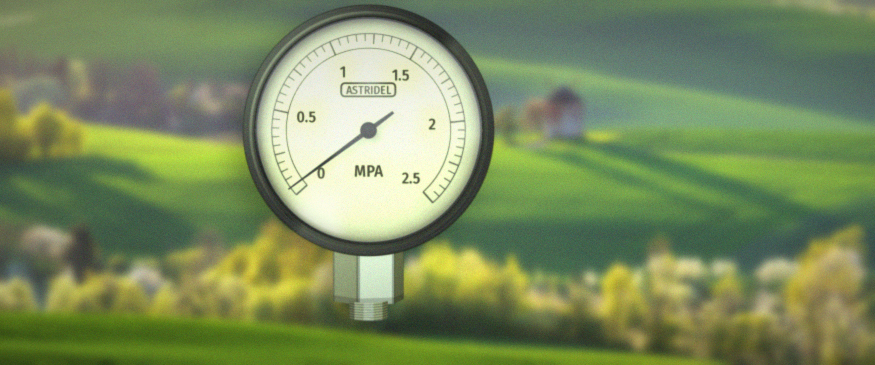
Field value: 0.05,MPa
